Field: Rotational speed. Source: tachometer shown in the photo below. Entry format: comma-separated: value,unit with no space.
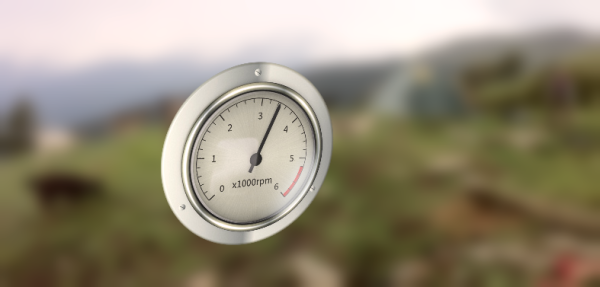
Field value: 3400,rpm
